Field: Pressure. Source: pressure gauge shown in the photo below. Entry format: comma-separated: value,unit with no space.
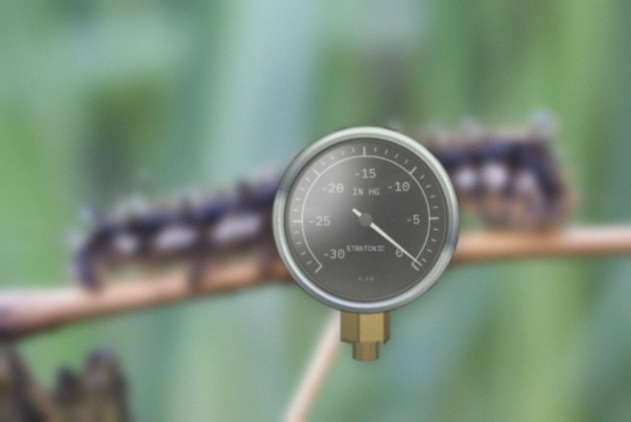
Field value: -0.5,inHg
